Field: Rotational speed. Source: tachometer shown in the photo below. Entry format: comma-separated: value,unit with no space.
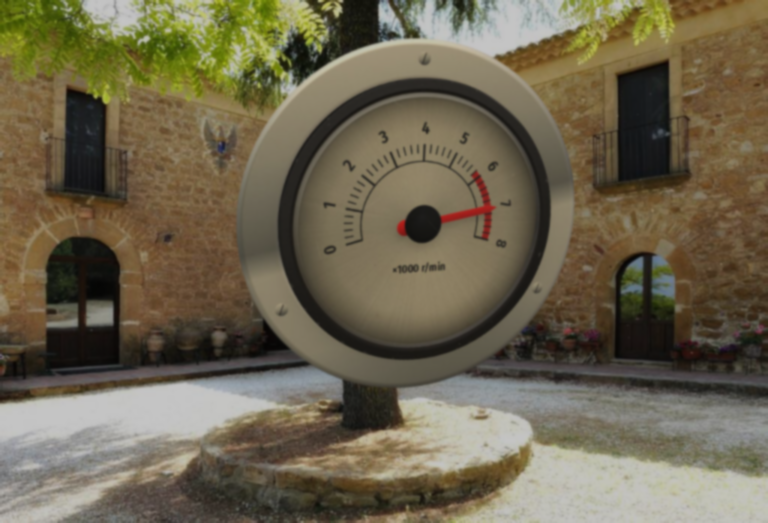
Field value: 7000,rpm
